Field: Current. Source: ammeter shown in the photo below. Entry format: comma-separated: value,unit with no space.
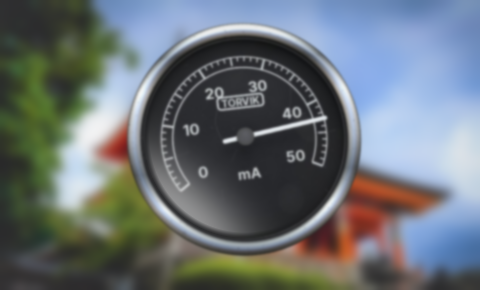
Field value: 43,mA
